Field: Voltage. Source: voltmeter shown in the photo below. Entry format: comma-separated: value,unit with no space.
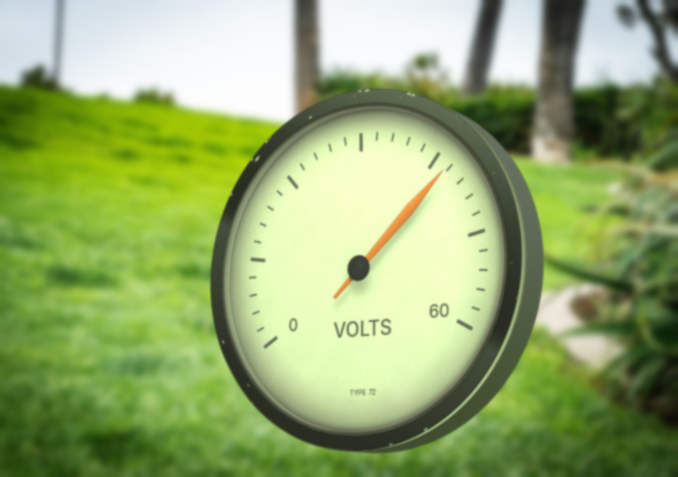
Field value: 42,V
